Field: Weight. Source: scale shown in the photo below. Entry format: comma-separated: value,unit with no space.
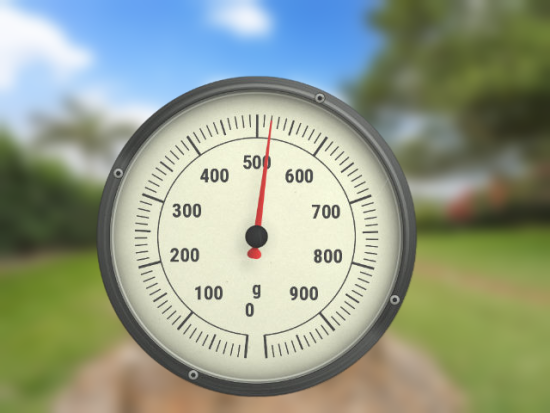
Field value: 520,g
